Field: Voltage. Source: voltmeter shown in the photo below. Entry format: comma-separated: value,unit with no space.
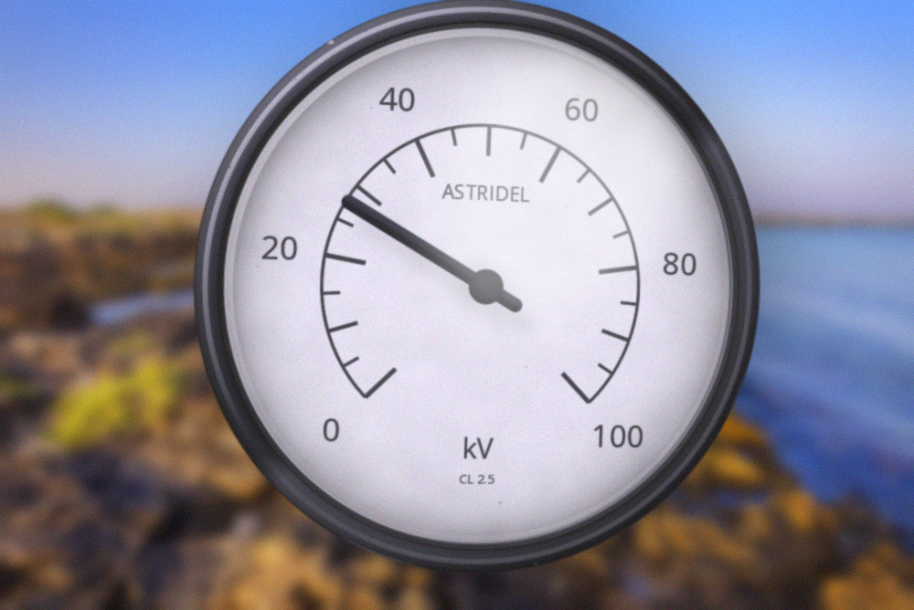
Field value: 27.5,kV
